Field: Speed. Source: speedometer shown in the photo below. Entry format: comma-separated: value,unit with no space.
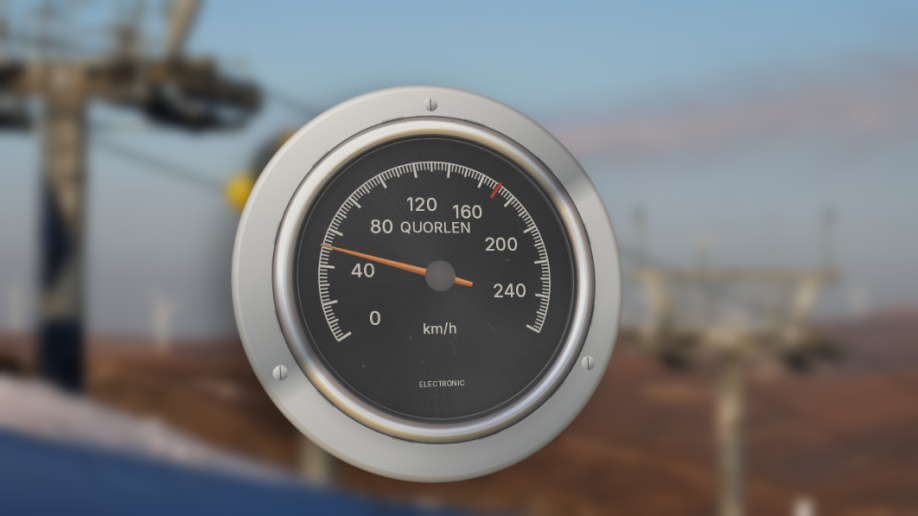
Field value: 50,km/h
